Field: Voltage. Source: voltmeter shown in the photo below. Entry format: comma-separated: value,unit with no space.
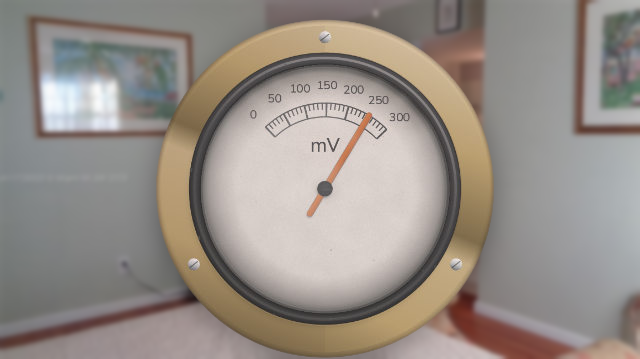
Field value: 250,mV
